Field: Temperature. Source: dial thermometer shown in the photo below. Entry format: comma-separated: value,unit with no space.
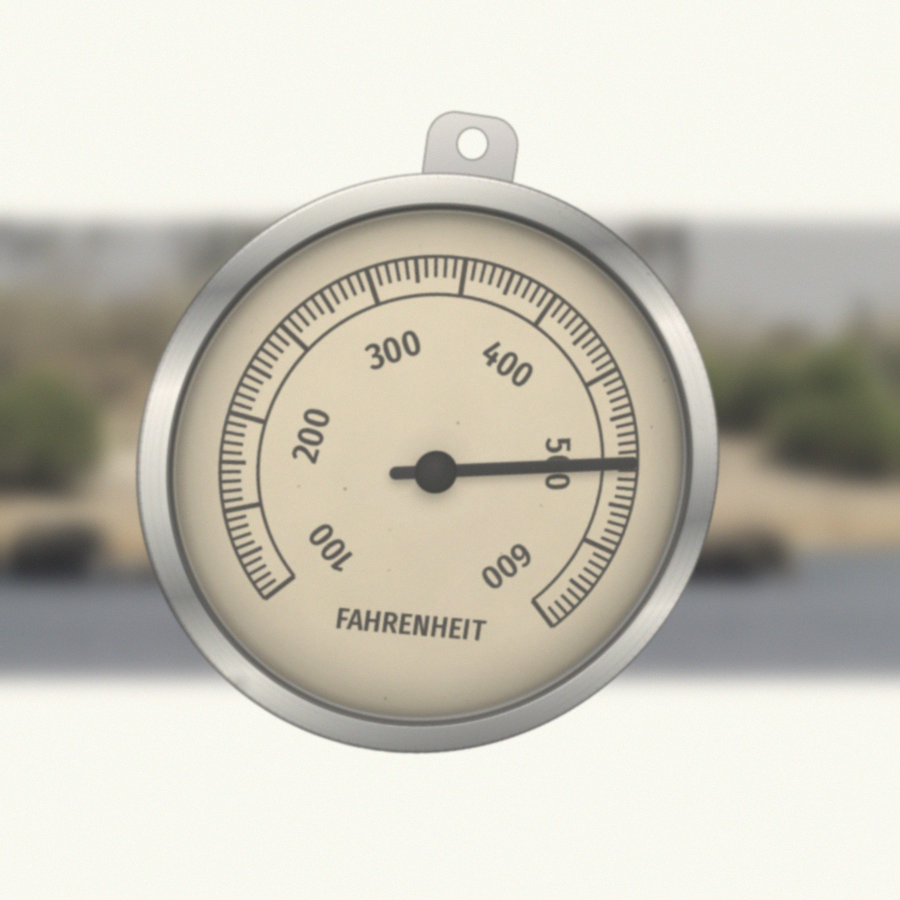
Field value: 500,°F
